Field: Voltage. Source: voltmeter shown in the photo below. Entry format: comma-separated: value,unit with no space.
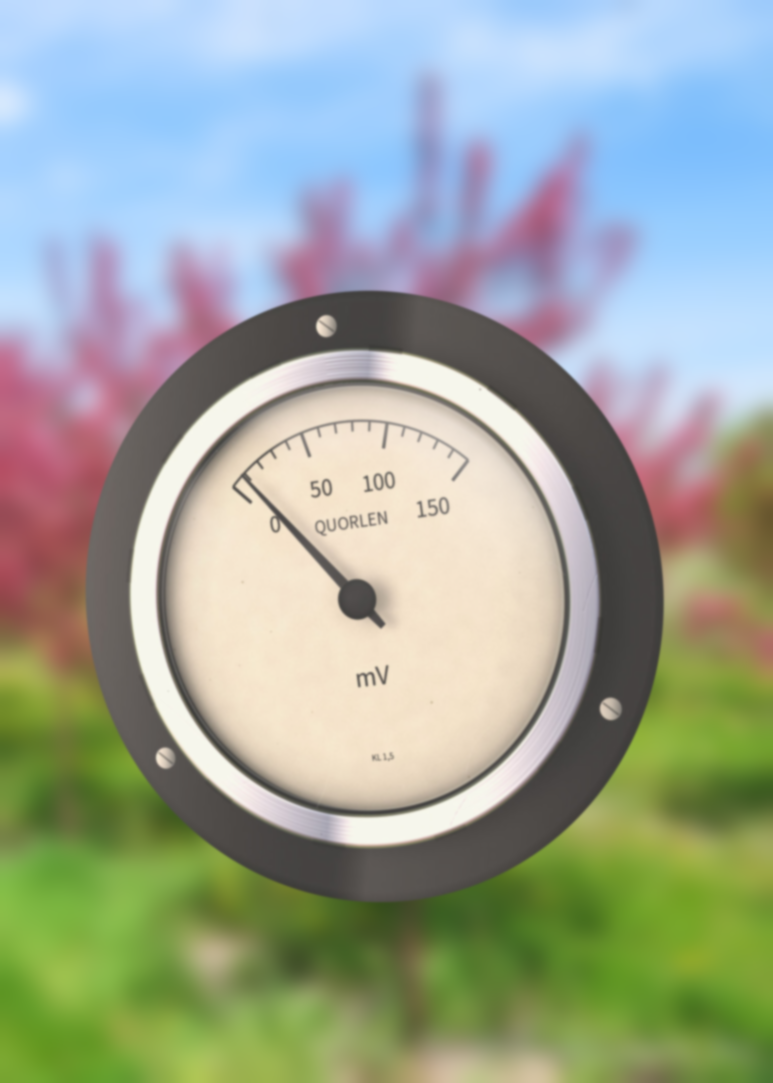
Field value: 10,mV
